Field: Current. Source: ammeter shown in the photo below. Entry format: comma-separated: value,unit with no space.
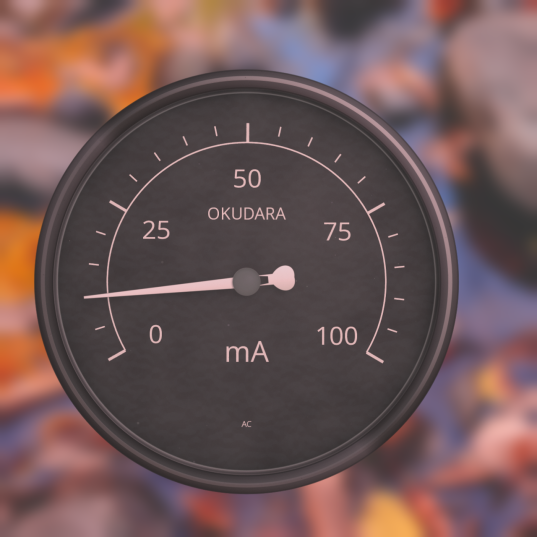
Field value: 10,mA
